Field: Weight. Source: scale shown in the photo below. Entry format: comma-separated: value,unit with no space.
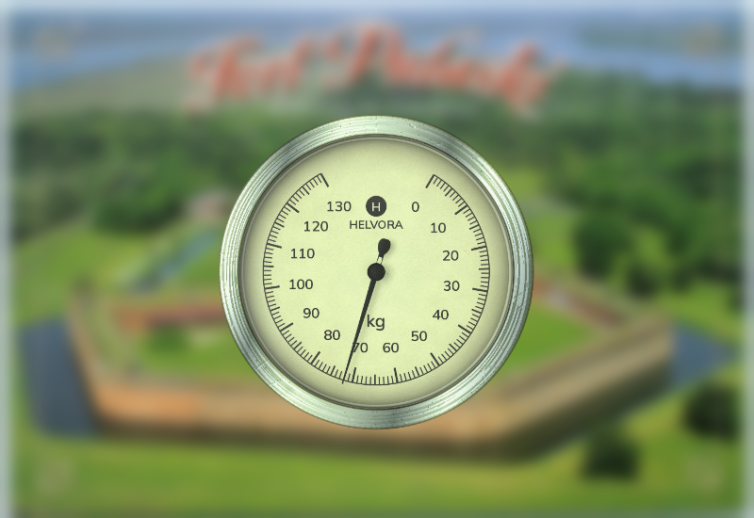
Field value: 72,kg
